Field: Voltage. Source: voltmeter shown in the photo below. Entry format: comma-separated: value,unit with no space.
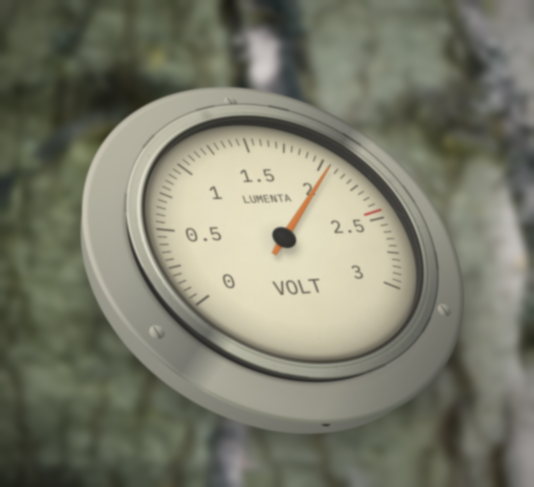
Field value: 2.05,V
